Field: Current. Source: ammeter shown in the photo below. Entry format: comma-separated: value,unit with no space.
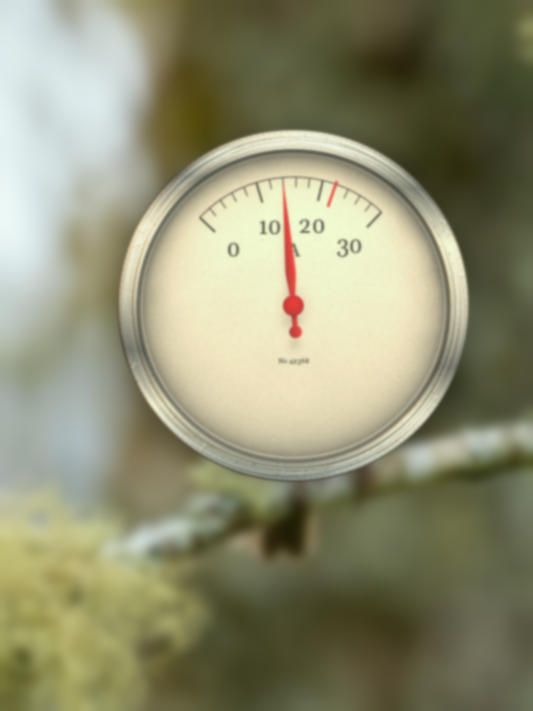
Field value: 14,A
